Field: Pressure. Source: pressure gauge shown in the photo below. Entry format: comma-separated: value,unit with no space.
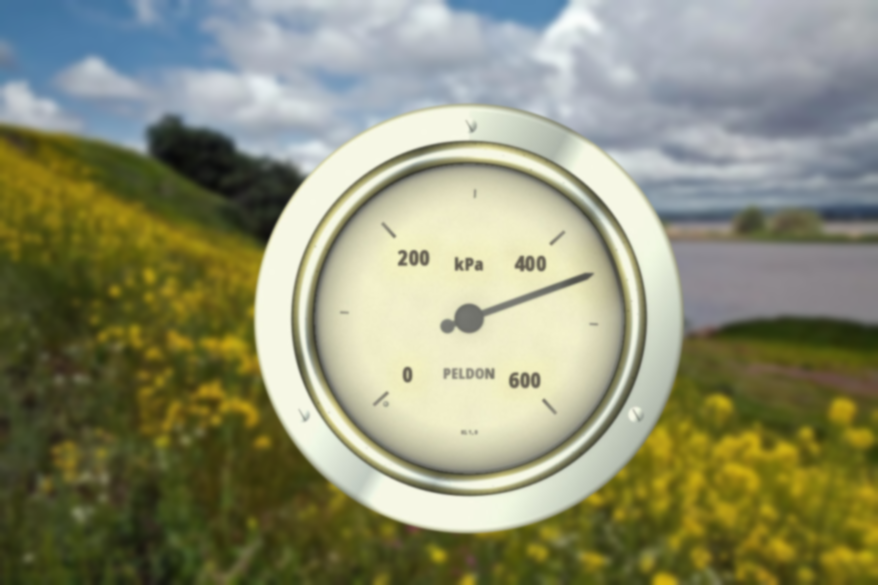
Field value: 450,kPa
